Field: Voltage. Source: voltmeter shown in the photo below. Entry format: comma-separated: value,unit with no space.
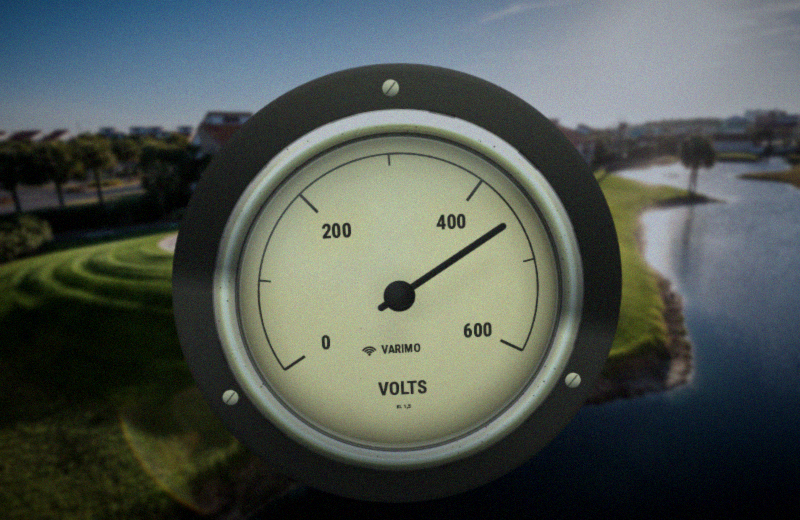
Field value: 450,V
